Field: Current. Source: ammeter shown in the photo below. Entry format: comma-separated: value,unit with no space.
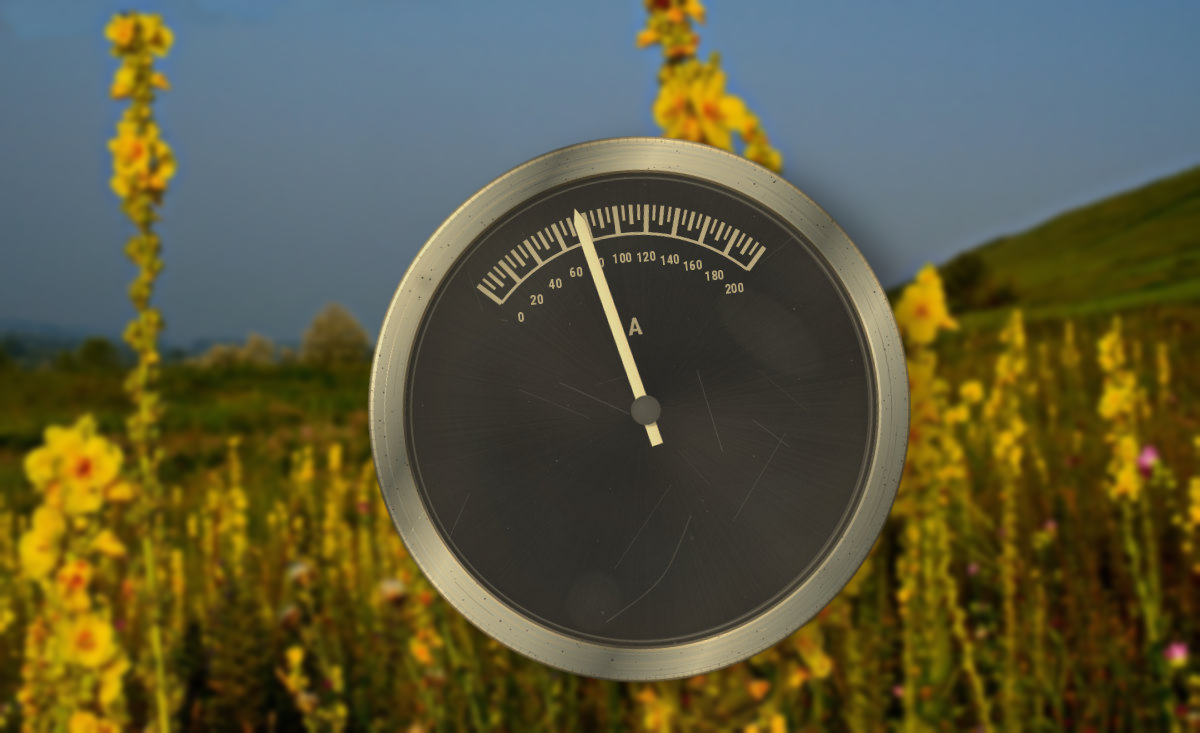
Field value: 75,A
